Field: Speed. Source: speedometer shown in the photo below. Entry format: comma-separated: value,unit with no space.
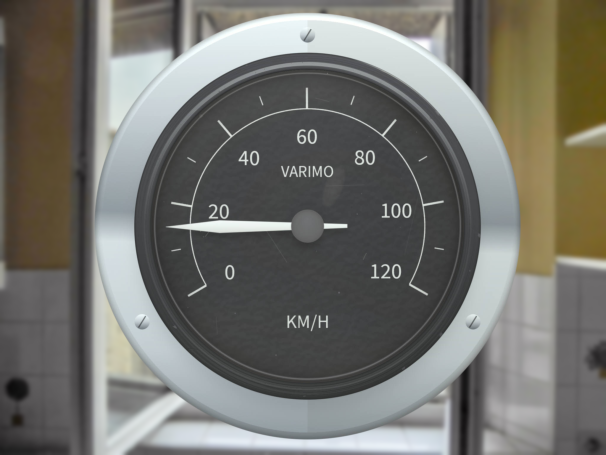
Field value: 15,km/h
